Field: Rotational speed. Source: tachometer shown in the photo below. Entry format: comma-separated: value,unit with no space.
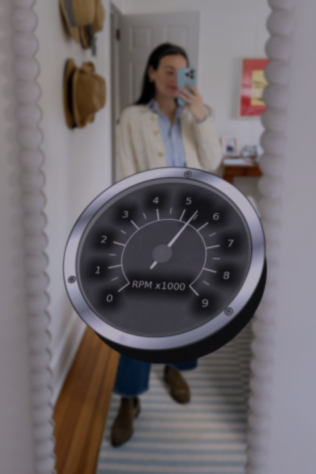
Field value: 5500,rpm
